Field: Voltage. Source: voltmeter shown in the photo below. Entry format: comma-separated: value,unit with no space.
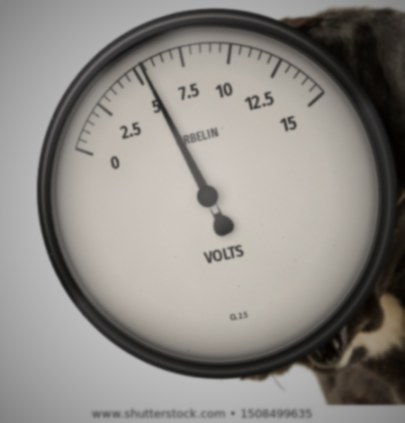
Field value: 5.5,V
